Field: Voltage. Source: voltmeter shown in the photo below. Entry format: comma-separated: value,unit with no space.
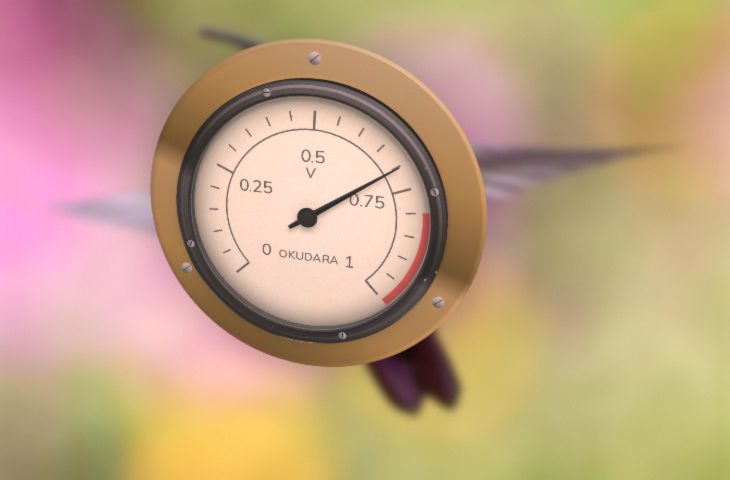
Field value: 0.7,V
